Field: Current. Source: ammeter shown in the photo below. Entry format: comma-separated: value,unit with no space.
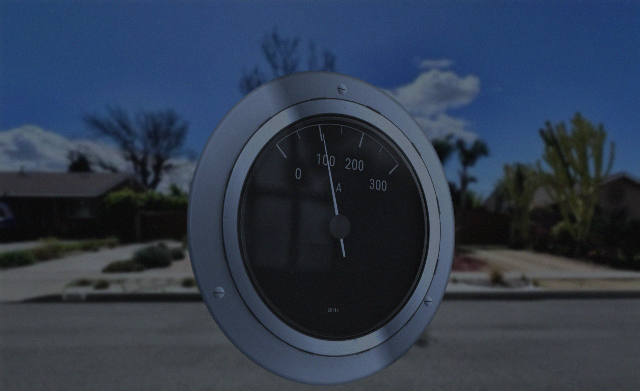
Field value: 100,A
